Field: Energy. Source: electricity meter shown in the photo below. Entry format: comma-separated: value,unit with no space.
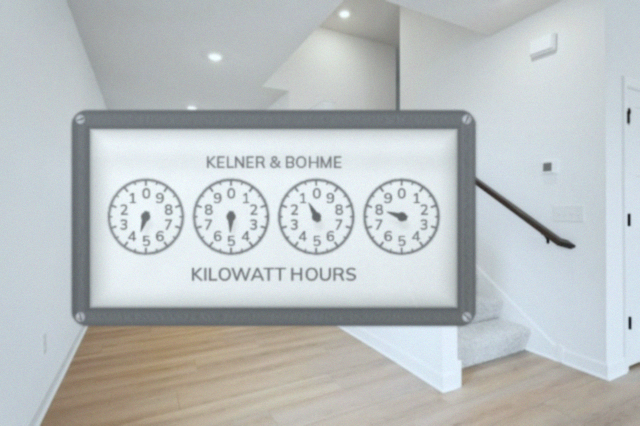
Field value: 4508,kWh
